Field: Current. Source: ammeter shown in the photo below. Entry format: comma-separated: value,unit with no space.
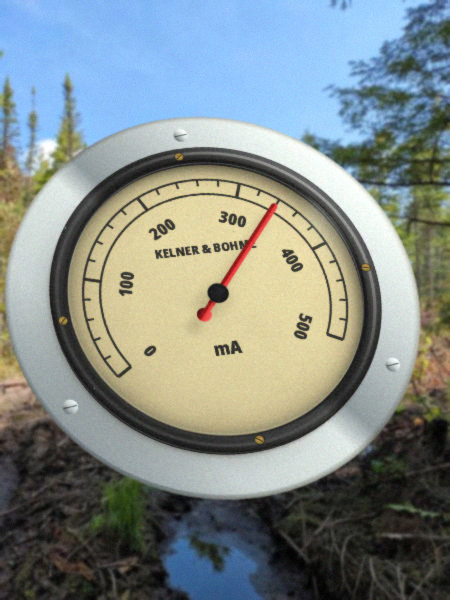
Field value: 340,mA
